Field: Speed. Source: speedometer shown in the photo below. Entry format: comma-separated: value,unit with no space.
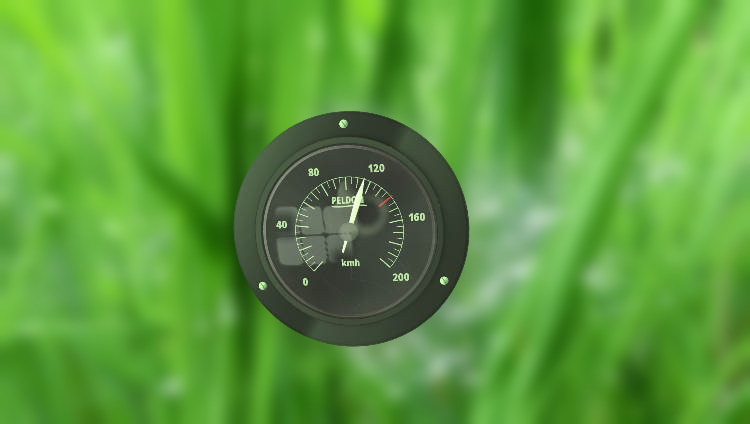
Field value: 115,km/h
